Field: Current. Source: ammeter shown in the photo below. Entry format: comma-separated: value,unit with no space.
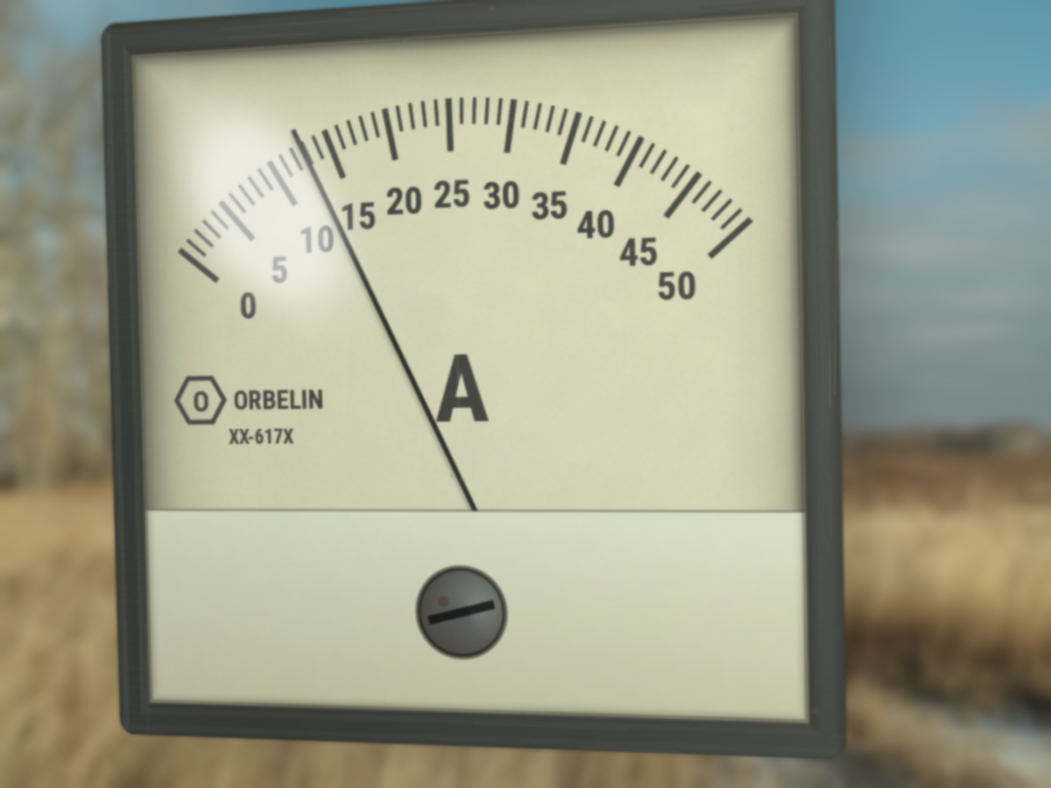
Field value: 13,A
